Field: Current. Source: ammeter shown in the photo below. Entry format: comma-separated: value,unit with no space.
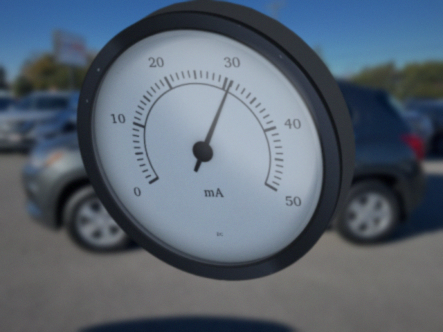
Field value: 31,mA
